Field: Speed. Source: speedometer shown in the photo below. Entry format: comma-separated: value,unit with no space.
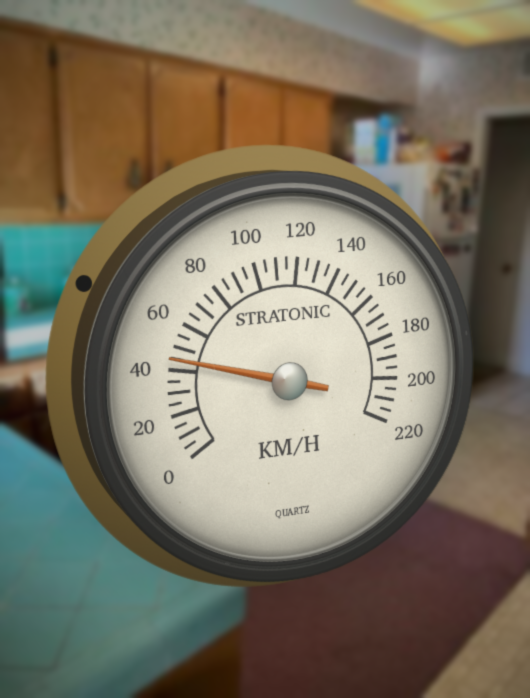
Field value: 45,km/h
